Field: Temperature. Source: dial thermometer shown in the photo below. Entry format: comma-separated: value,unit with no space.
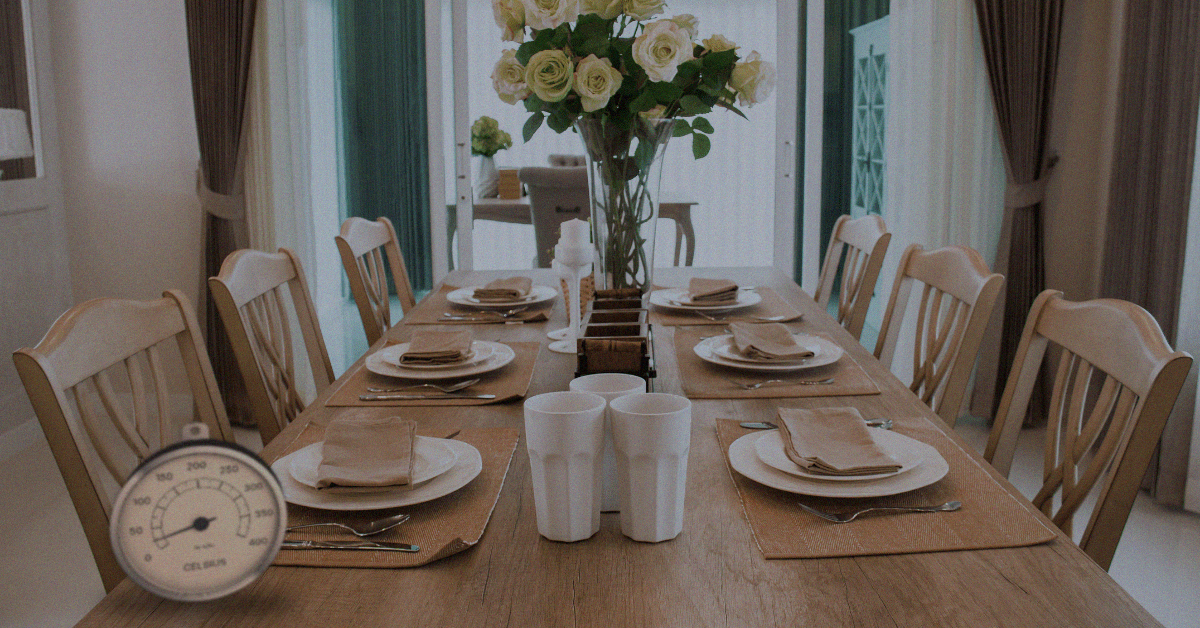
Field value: 25,°C
